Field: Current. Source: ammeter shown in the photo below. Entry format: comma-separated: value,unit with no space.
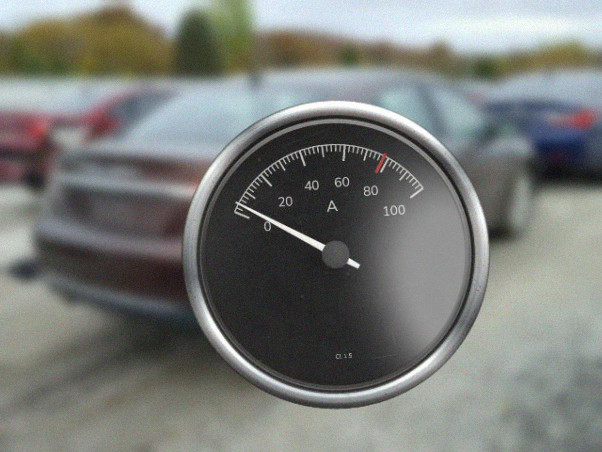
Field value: 4,A
